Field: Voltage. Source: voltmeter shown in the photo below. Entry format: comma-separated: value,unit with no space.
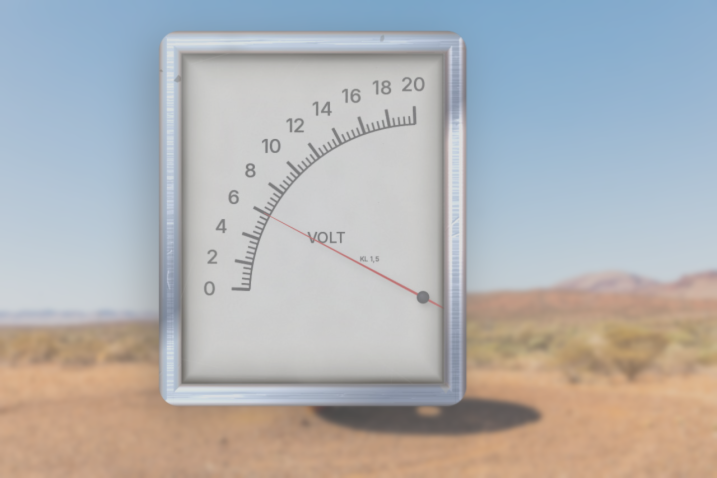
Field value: 6,V
